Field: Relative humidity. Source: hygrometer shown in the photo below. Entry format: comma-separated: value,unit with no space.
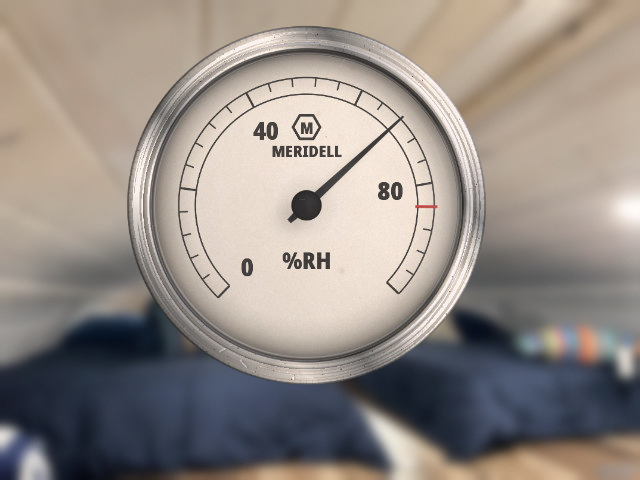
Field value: 68,%
